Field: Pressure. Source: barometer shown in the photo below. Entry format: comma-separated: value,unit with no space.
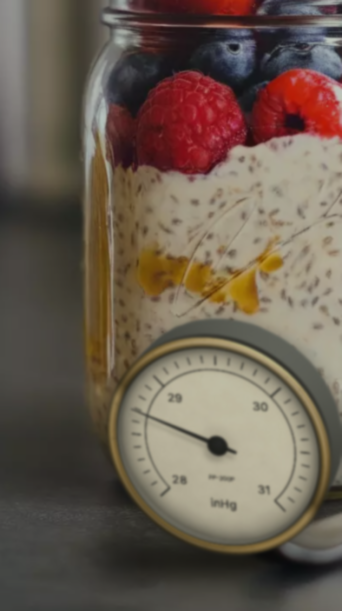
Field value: 28.7,inHg
